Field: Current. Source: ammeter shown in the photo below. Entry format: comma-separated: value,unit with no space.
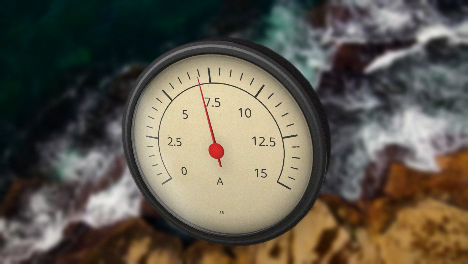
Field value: 7,A
